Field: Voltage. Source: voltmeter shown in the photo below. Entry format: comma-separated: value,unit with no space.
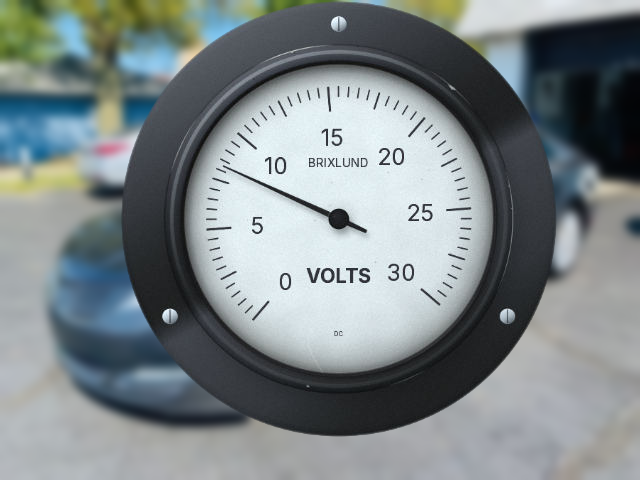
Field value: 8.25,V
